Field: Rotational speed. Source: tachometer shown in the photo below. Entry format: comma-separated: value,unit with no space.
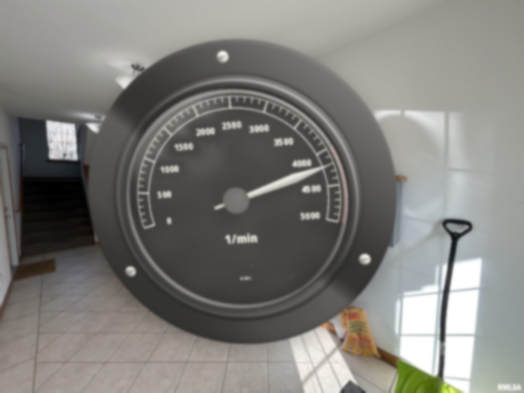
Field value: 4200,rpm
